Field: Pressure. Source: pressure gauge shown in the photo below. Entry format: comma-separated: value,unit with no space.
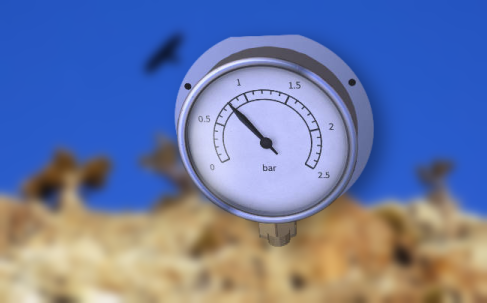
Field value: 0.8,bar
